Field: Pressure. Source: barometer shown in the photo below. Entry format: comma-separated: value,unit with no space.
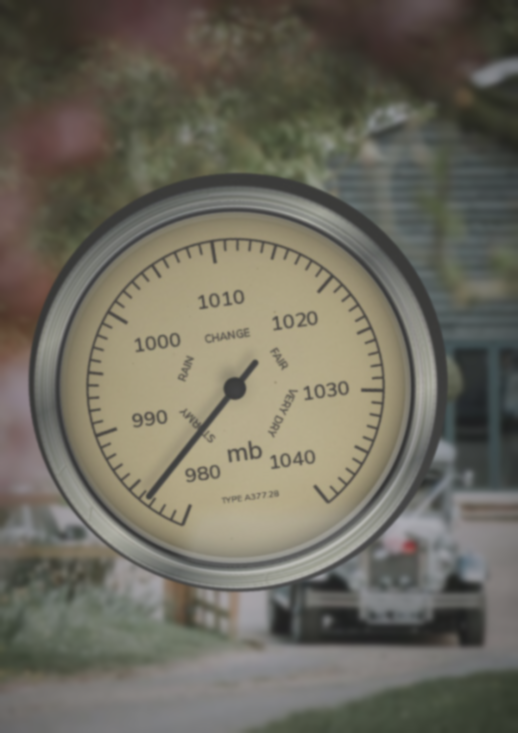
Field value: 983.5,mbar
